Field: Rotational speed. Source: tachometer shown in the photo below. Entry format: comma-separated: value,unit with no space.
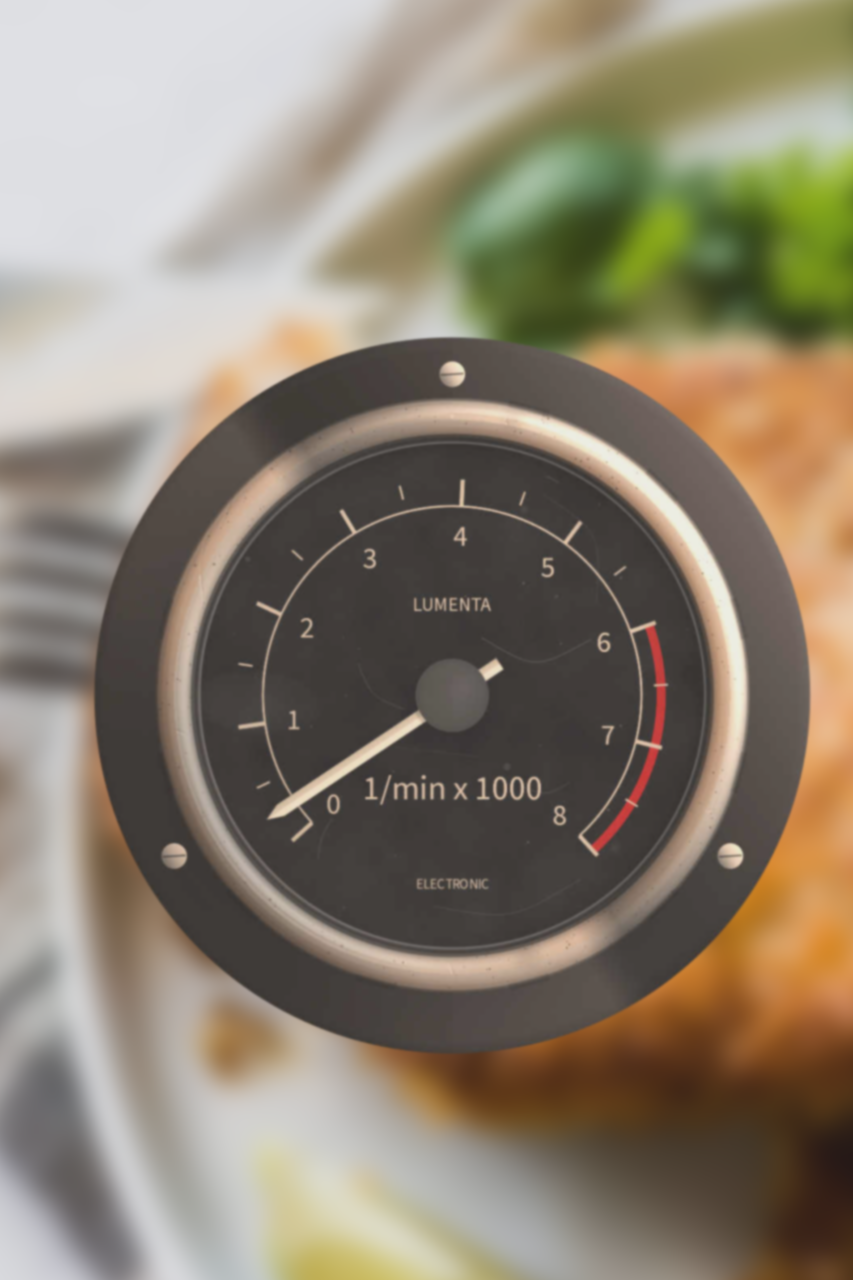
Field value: 250,rpm
